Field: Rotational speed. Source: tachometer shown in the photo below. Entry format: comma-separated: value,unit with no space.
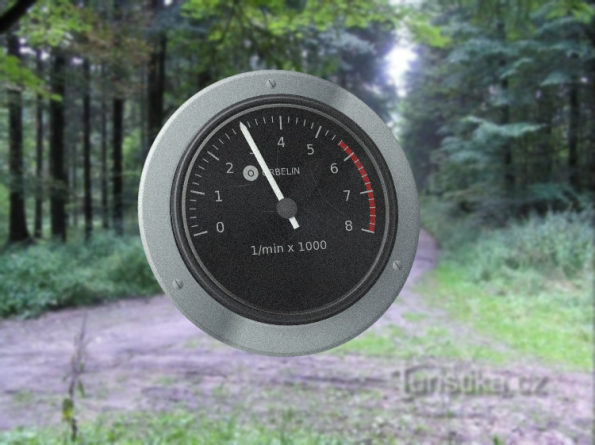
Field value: 3000,rpm
